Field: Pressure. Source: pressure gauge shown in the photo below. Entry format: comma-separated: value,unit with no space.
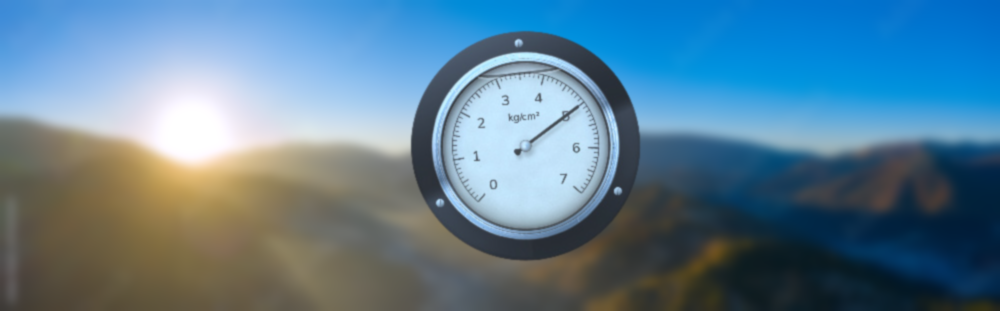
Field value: 5,kg/cm²
